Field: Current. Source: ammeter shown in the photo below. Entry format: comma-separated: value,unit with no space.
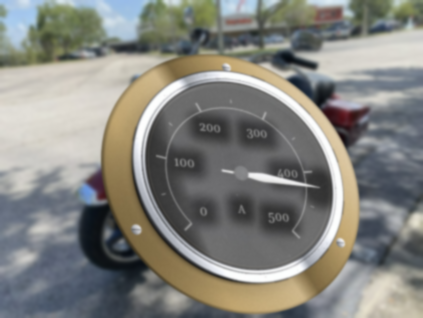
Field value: 425,A
